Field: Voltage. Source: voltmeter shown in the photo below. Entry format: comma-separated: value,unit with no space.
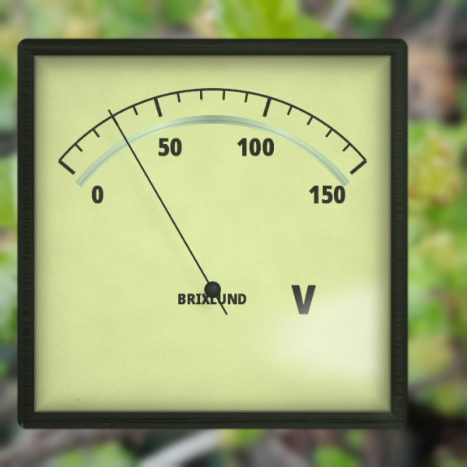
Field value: 30,V
